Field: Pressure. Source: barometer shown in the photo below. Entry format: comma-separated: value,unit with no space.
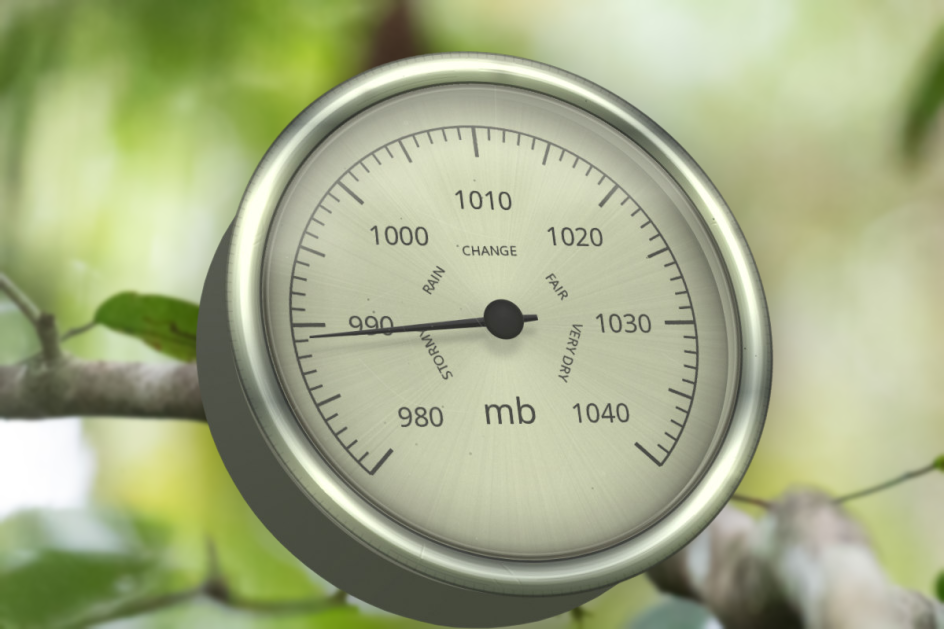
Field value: 989,mbar
